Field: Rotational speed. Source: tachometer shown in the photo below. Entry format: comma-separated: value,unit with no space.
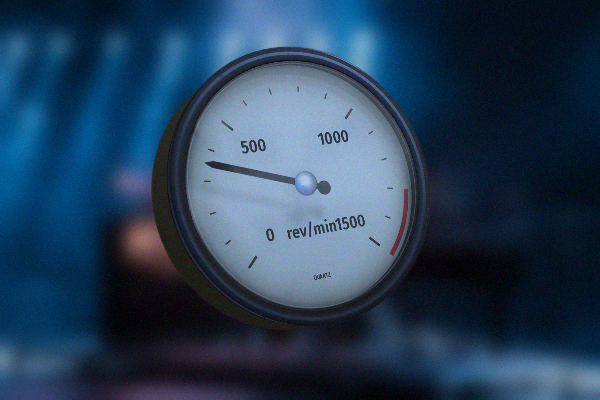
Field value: 350,rpm
